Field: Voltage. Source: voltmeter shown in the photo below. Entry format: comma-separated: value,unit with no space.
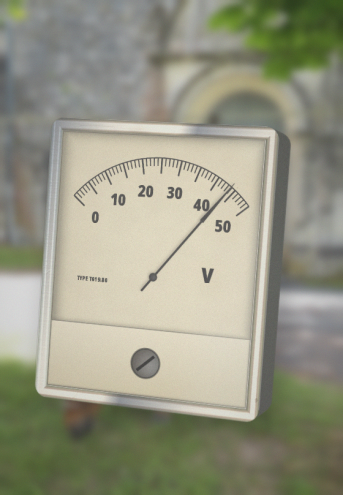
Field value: 44,V
